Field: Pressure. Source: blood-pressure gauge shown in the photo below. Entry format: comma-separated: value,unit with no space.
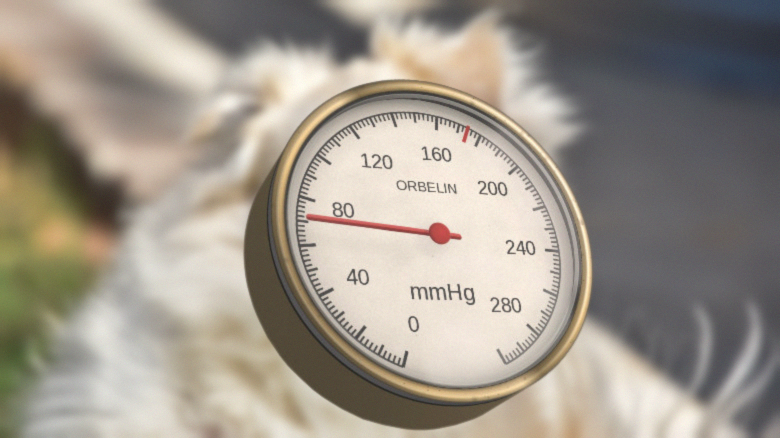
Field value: 70,mmHg
